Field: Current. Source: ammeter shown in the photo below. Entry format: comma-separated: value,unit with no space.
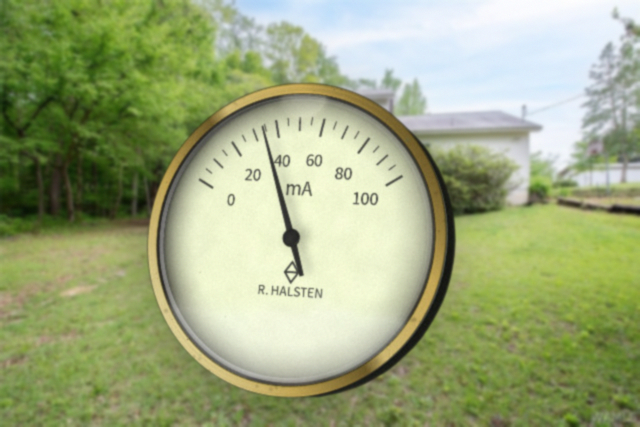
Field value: 35,mA
